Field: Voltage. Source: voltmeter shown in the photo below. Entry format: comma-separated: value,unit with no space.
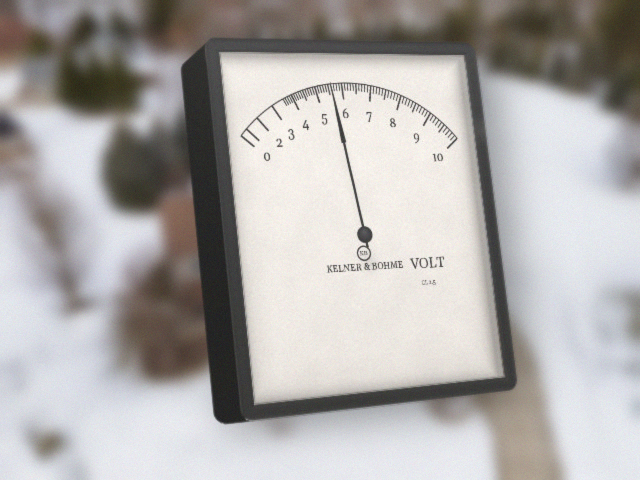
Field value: 5.5,V
